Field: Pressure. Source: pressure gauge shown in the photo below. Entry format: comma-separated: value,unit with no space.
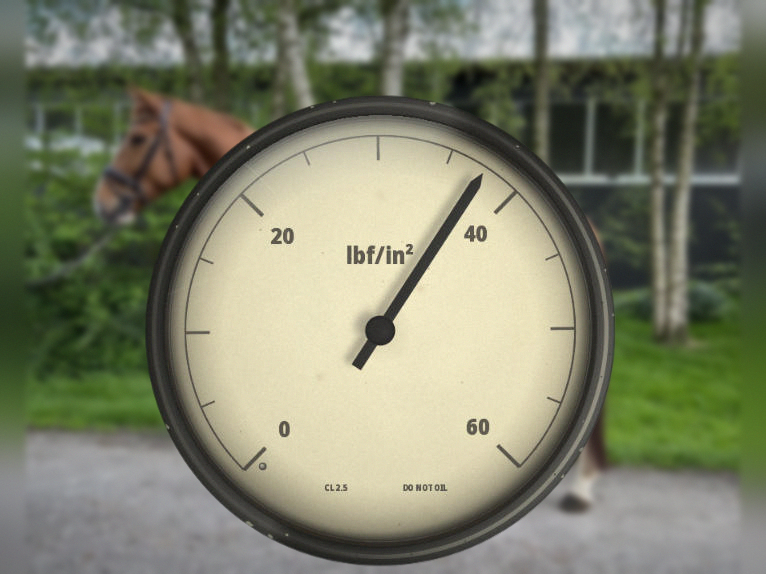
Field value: 37.5,psi
